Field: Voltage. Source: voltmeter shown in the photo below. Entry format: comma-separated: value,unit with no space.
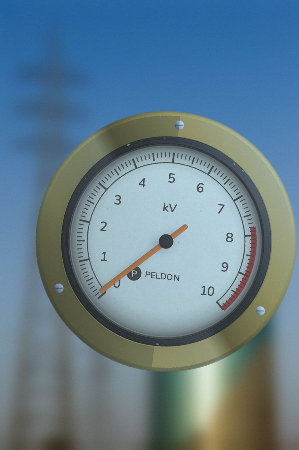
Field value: 0.1,kV
